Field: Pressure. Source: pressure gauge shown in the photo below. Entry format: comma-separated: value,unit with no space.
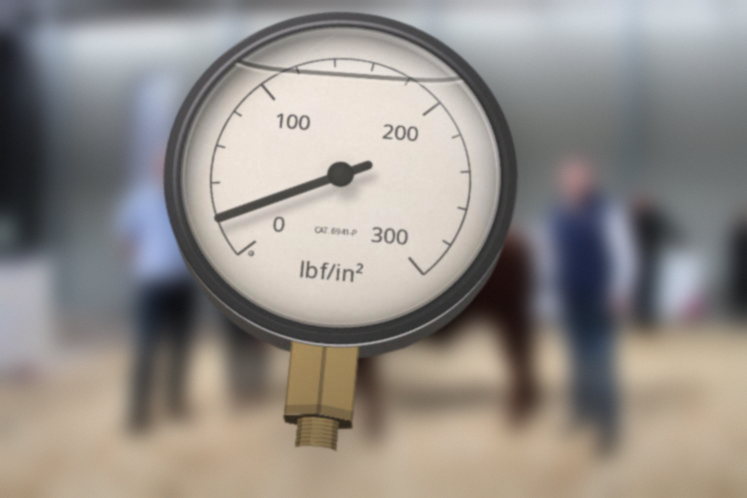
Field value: 20,psi
